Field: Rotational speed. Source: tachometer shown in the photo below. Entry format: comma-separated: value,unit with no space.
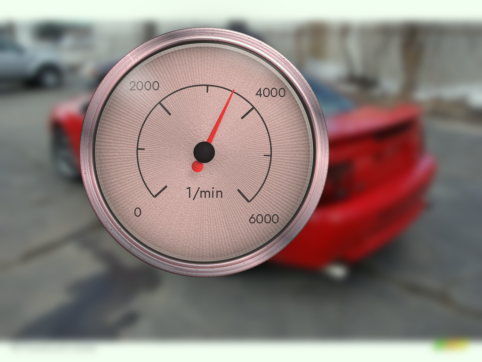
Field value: 3500,rpm
